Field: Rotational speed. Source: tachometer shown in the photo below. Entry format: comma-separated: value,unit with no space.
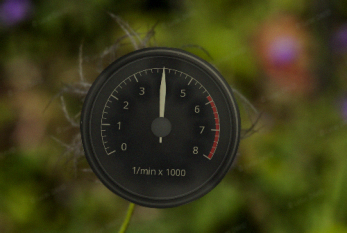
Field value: 4000,rpm
